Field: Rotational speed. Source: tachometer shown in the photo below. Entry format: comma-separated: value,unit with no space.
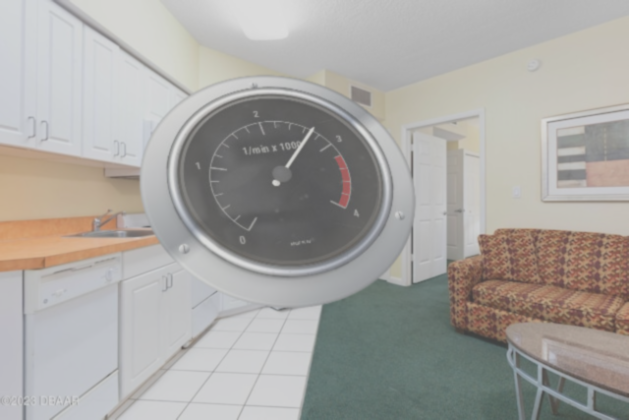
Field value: 2700,rpm
